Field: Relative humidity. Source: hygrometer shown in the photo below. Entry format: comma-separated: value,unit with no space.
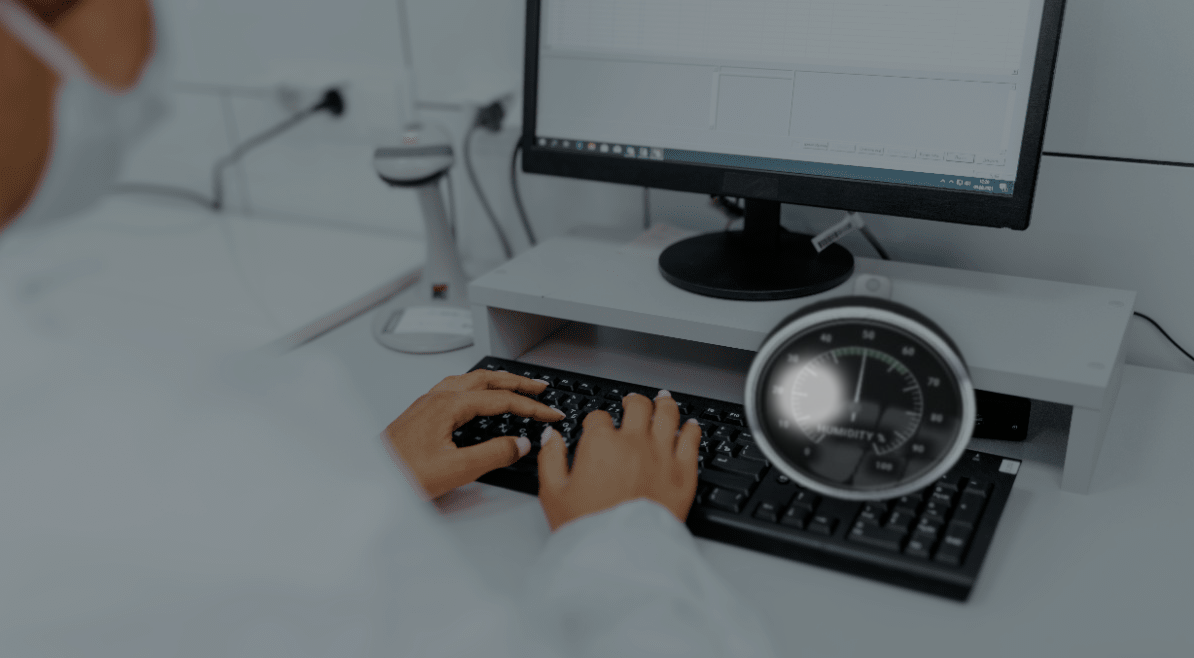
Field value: 50,%
